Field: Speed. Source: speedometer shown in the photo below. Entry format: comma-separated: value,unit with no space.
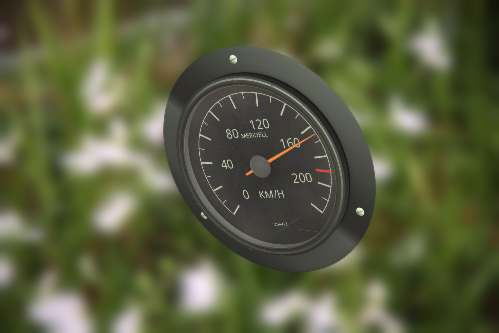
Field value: 165,km/h
